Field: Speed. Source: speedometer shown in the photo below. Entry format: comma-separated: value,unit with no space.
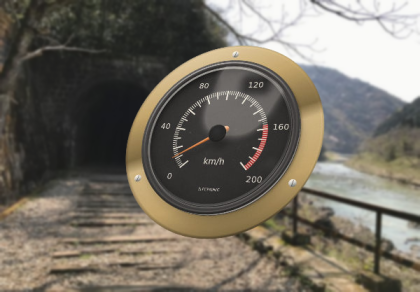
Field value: 10,km/h
